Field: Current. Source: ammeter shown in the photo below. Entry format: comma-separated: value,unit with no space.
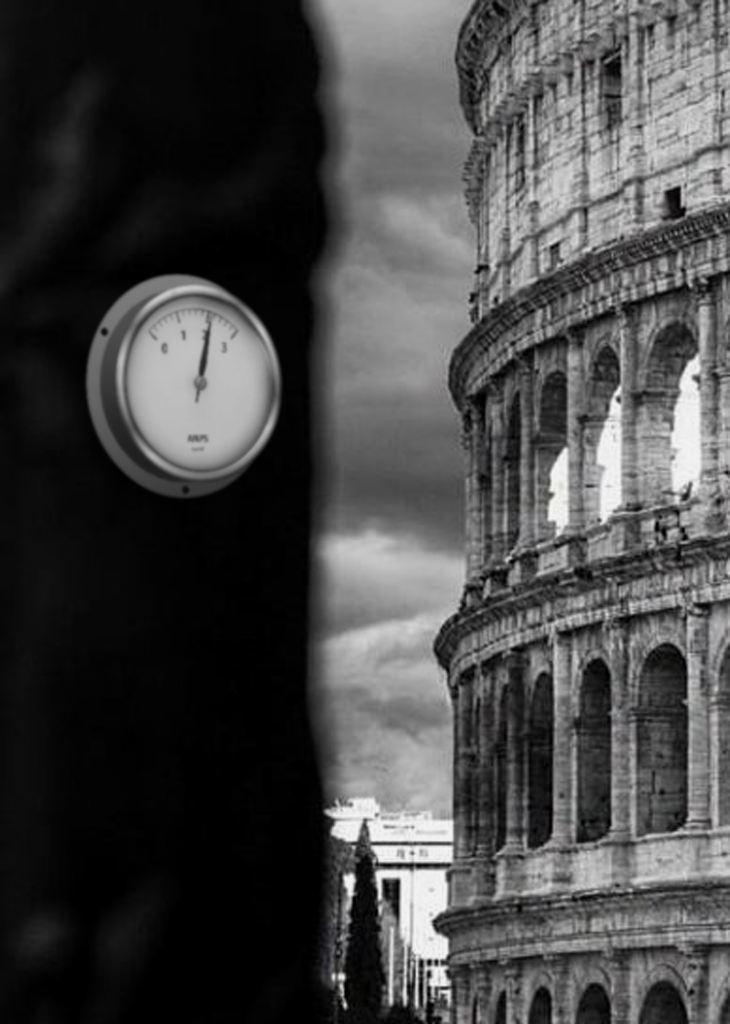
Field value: 2,A
